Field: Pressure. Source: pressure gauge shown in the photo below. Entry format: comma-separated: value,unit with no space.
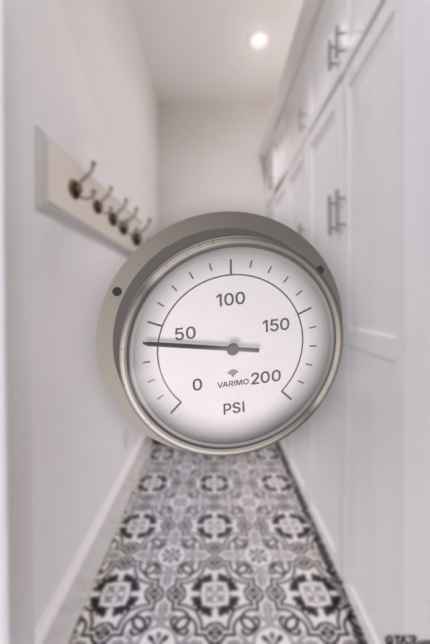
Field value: 40,psi
